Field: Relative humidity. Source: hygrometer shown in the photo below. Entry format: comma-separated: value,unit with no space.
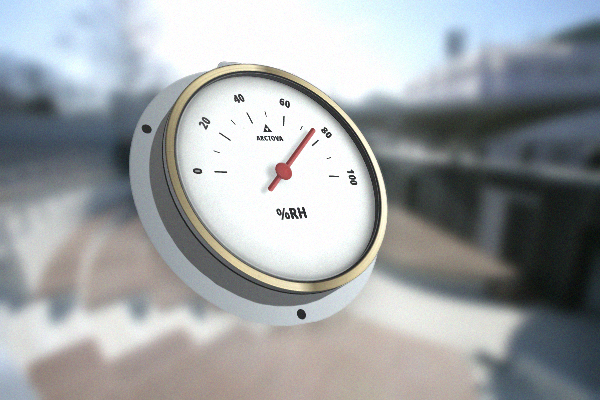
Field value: 75,%
